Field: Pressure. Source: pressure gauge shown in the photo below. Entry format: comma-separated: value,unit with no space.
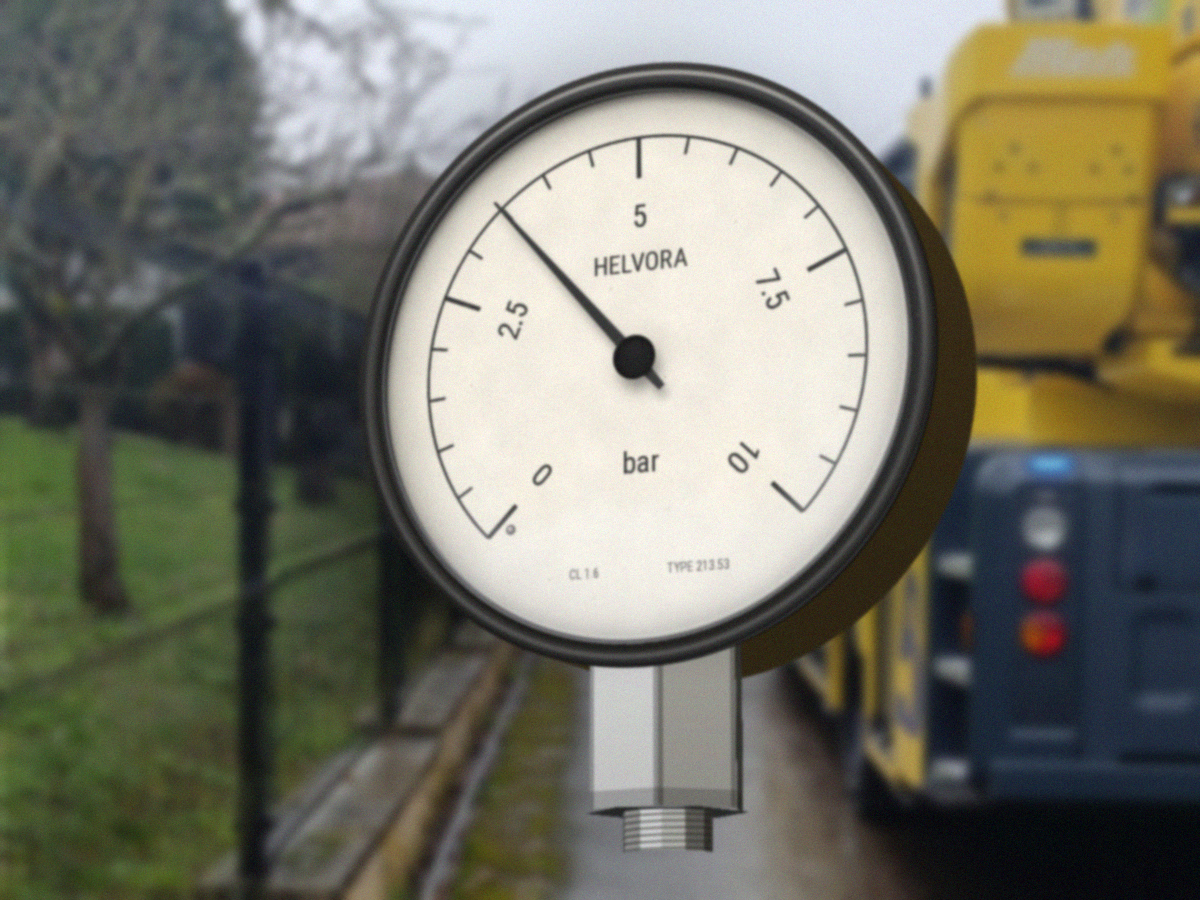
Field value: 3.5,bar
